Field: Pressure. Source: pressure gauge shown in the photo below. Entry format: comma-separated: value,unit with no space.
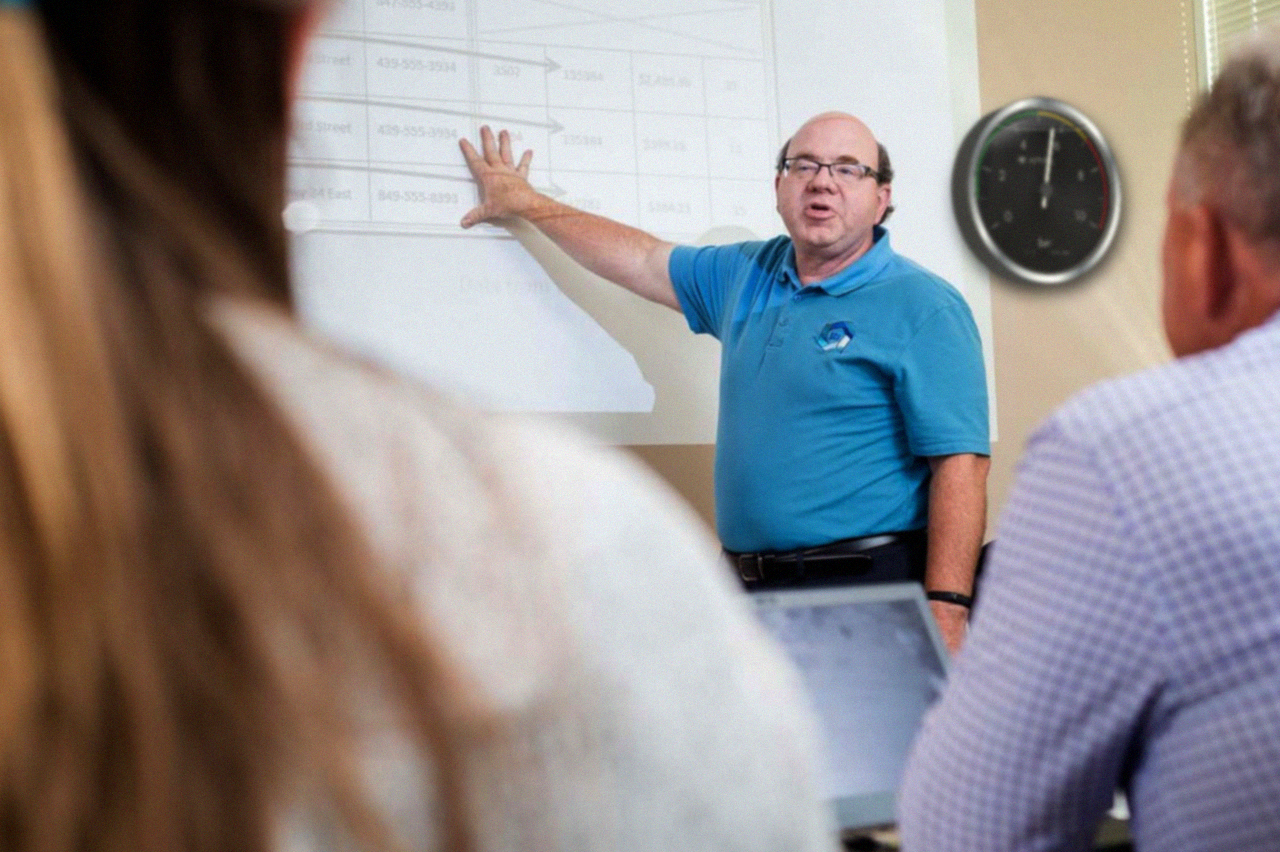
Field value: 5.5,bar
